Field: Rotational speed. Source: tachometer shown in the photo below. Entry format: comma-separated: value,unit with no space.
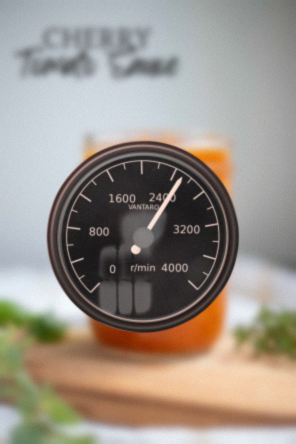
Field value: 2500,rpm
